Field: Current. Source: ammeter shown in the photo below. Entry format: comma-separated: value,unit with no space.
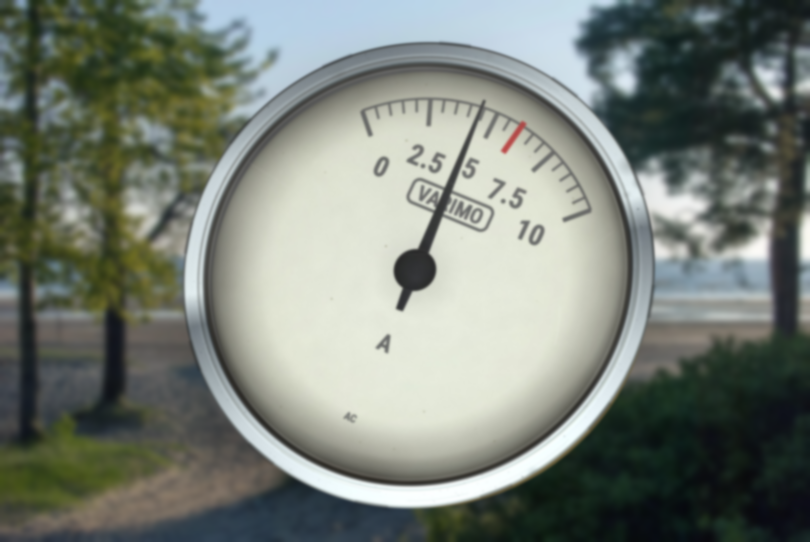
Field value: 4.5,A
